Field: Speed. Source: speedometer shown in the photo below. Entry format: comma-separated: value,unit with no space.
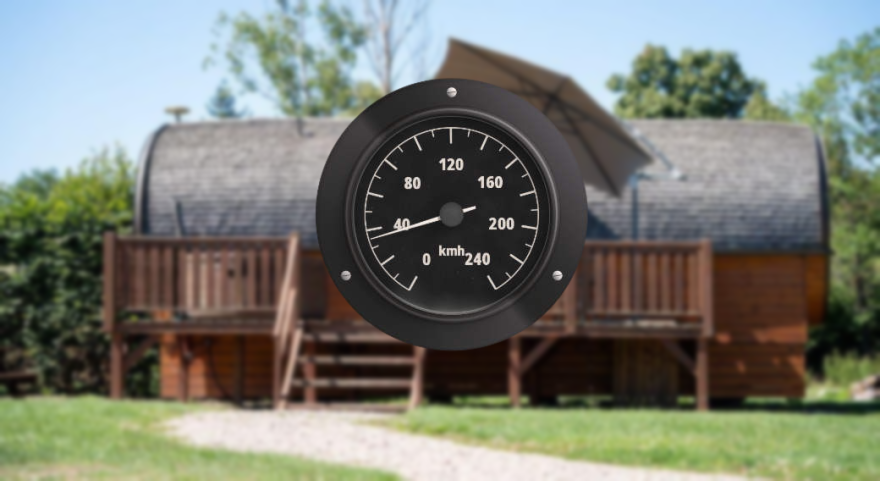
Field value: 35,km/h
